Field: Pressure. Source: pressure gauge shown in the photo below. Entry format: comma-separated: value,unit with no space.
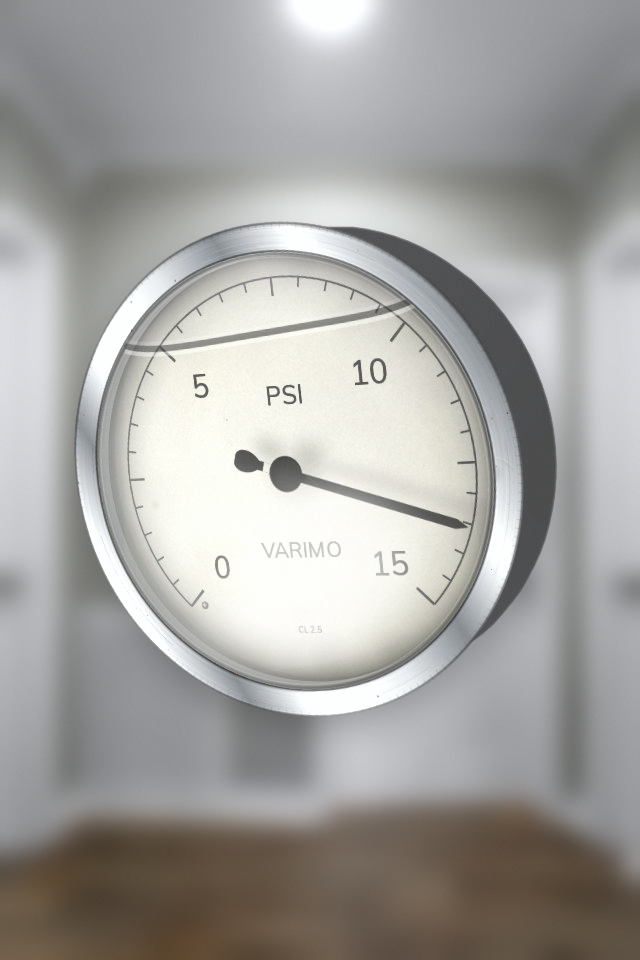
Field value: 13.5,psi
